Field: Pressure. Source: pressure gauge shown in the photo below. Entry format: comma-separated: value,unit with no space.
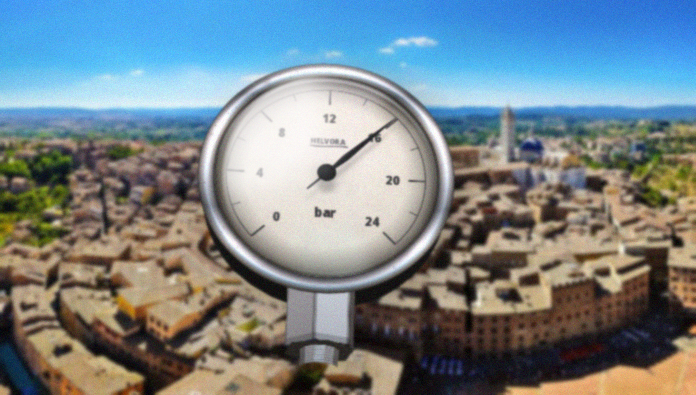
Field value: 16,bar
